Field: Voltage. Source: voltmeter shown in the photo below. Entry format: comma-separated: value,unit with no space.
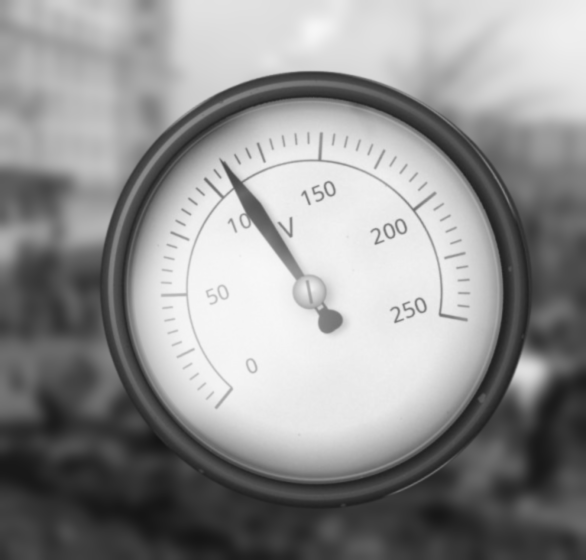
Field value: 110,V
